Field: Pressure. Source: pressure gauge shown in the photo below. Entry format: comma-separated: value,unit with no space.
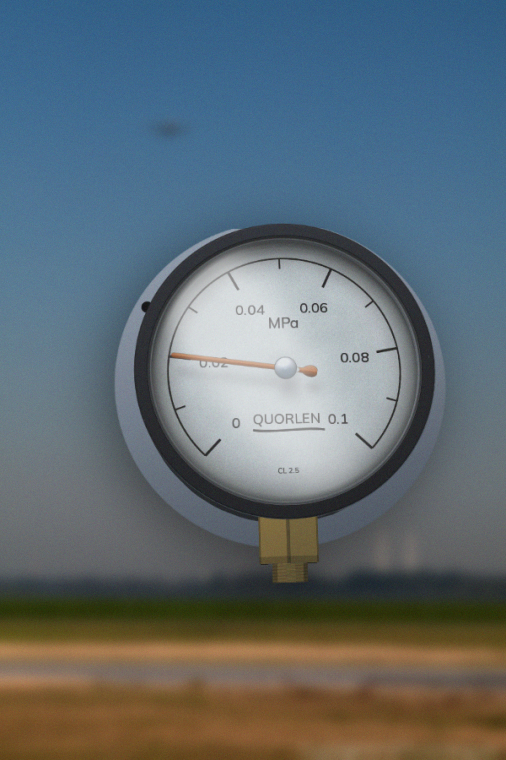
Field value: 0.02,MPa
